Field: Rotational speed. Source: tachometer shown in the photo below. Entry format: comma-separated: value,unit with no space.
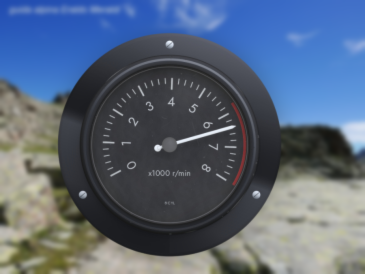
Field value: 6400,rpm
